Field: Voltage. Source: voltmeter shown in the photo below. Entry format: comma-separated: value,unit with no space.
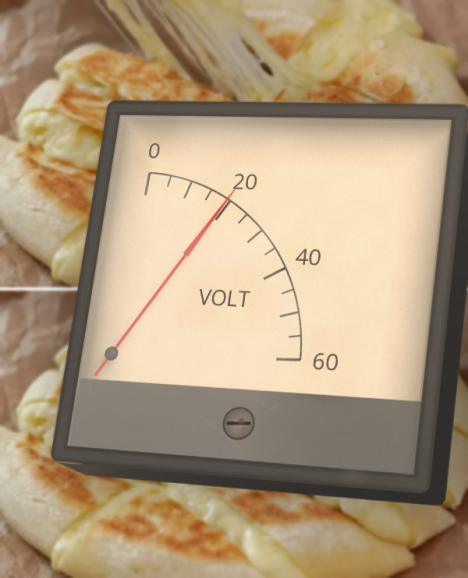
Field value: 20,V
